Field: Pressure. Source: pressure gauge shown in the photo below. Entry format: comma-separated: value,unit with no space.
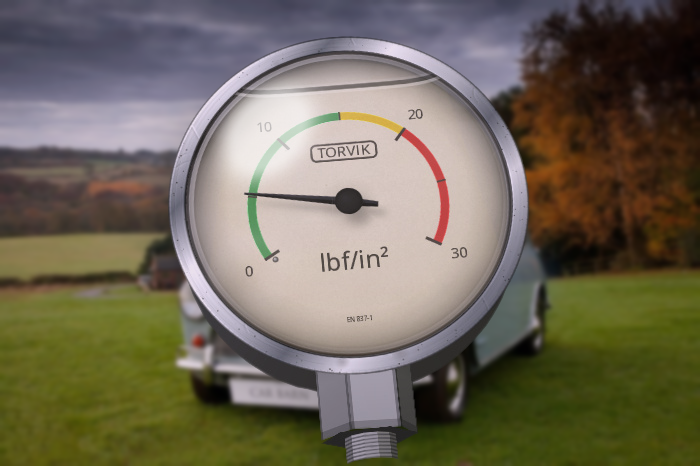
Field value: 5,psi
